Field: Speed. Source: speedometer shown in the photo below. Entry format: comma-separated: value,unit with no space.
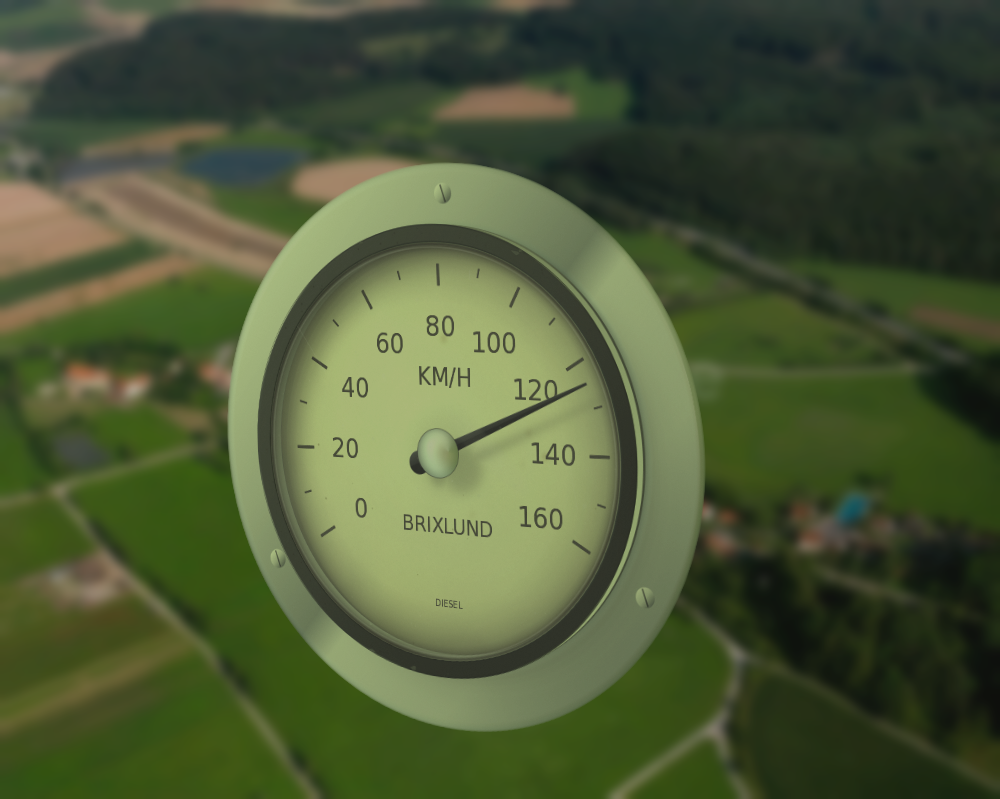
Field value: 125,km/h
